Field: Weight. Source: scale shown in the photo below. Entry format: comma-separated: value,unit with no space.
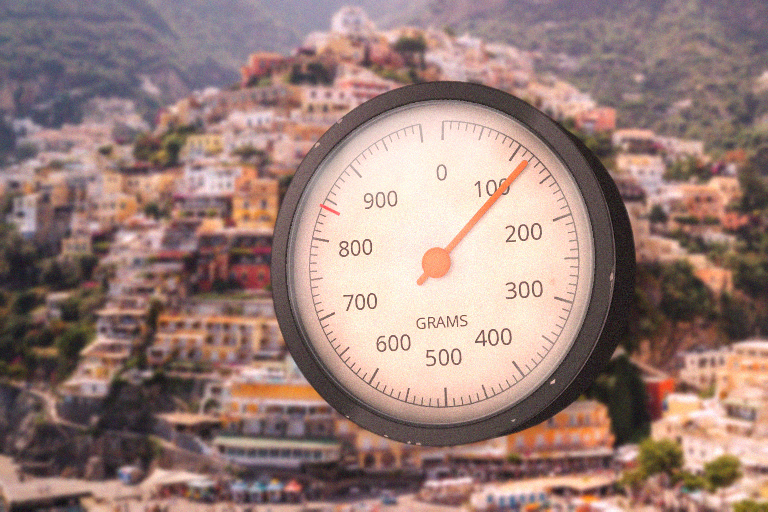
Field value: 120,g
